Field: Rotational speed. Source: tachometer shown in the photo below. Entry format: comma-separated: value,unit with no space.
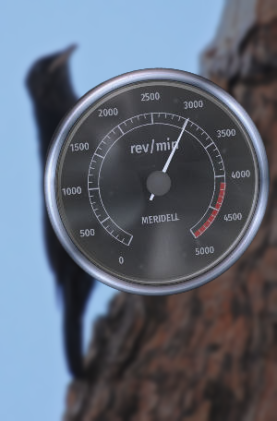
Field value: 3000,rpm
